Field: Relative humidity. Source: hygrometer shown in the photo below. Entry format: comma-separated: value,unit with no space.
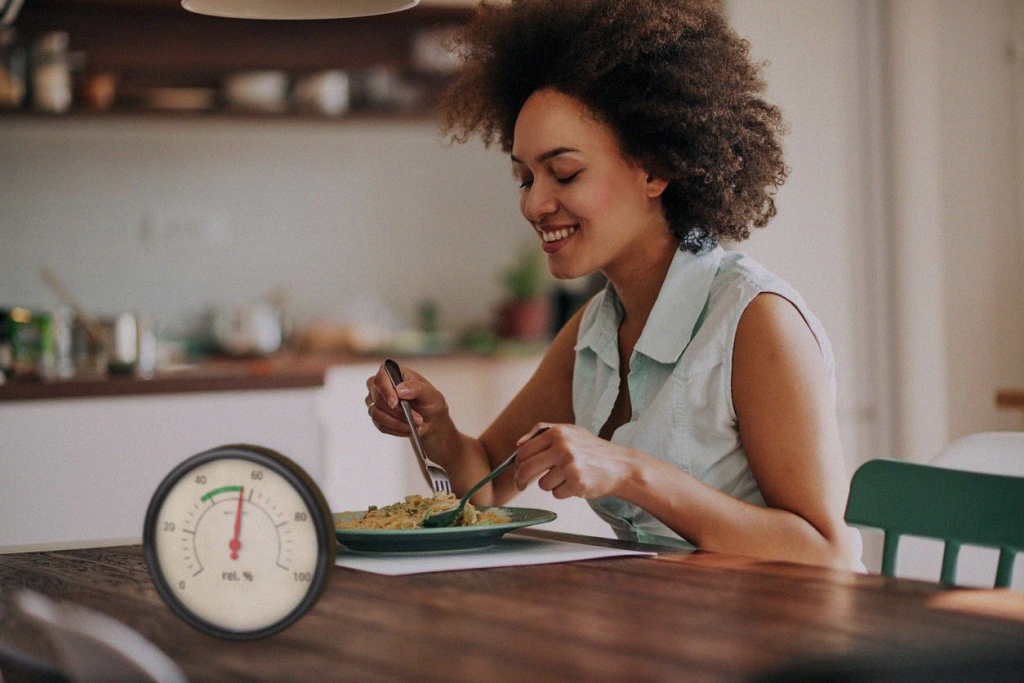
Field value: 56,%
